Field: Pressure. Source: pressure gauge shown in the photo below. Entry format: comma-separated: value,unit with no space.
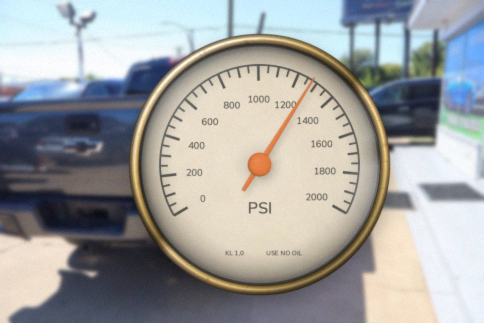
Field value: 1275,psi
